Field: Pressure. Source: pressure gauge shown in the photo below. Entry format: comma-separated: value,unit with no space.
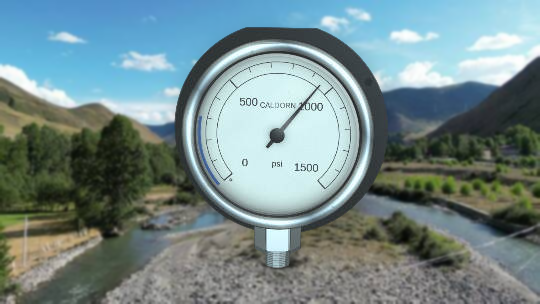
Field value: 950,psi
